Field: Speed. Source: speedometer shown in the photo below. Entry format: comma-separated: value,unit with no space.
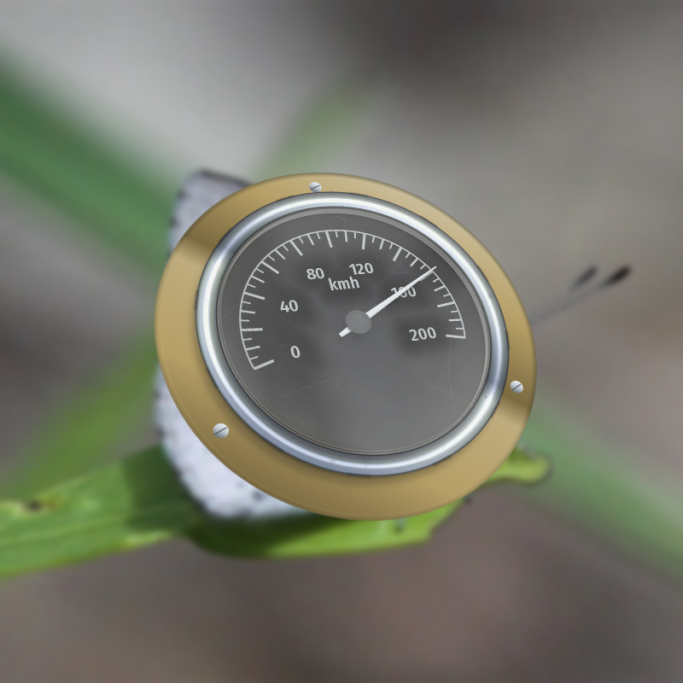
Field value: 160,km/h
